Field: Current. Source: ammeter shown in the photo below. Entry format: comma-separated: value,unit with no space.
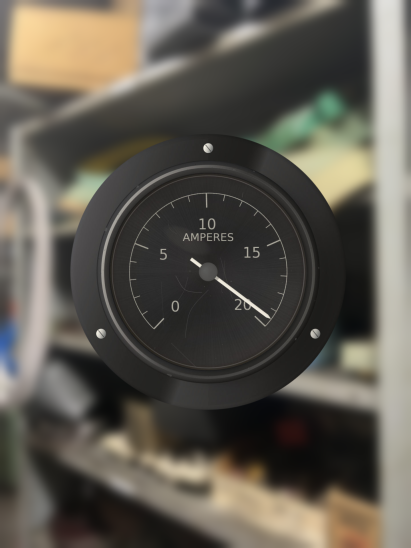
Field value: 19.5,A
